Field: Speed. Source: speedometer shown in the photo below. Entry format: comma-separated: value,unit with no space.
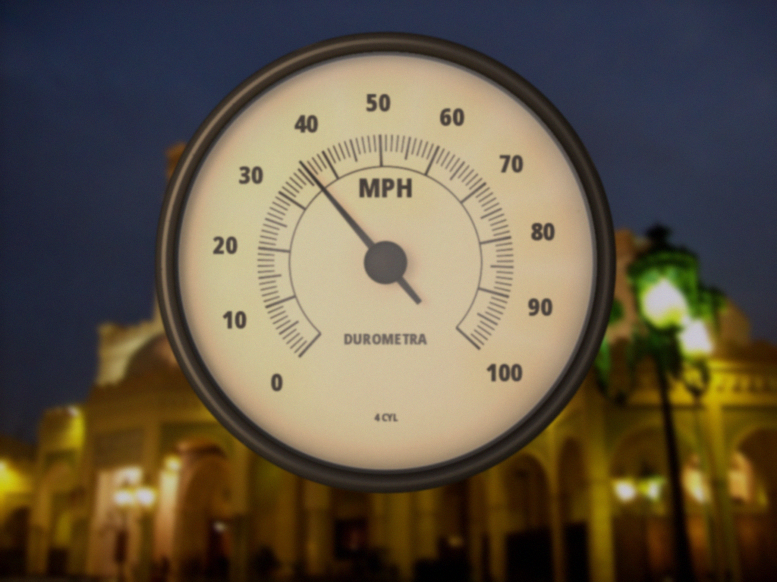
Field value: 36,mph
